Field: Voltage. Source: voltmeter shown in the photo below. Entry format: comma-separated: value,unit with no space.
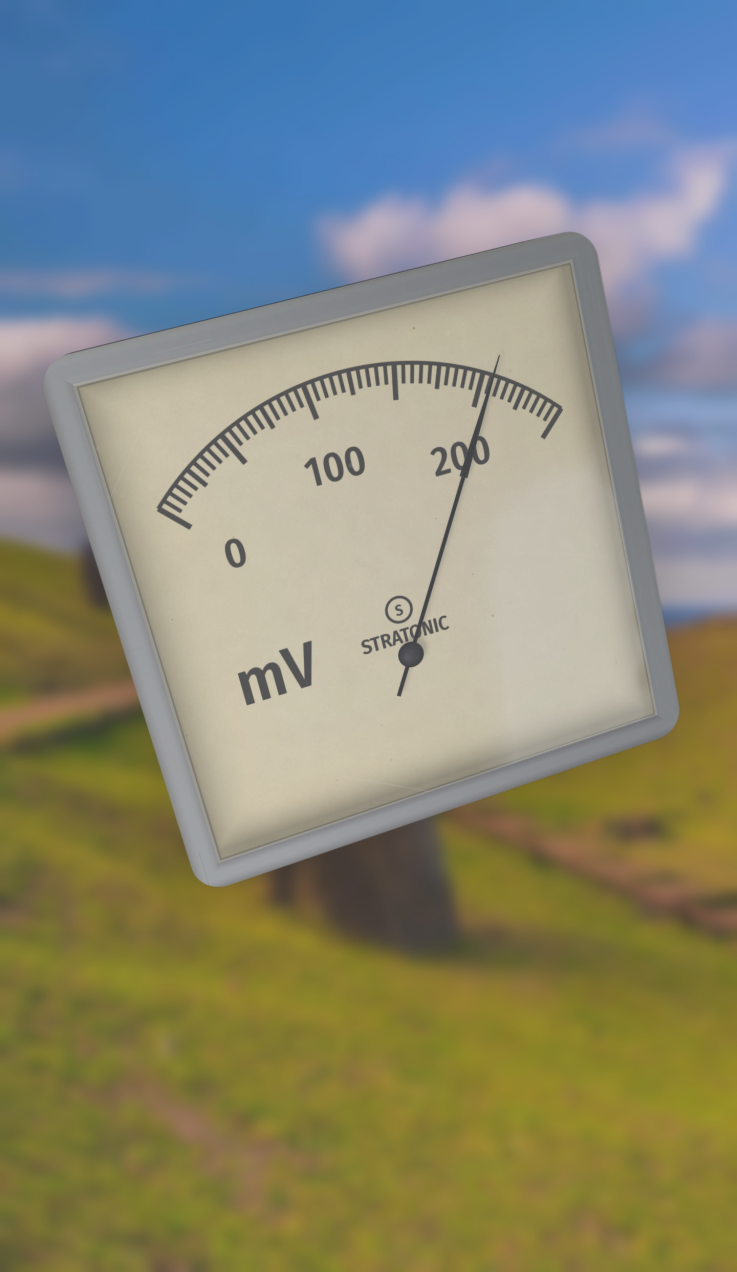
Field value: 205,mV
